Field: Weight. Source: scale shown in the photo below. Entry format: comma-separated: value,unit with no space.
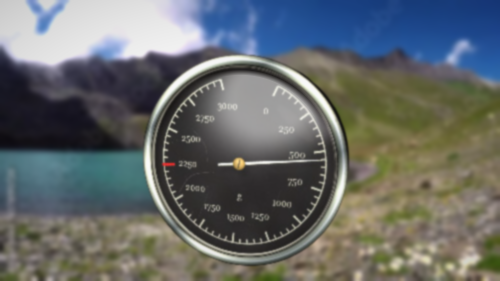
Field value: 550,g
